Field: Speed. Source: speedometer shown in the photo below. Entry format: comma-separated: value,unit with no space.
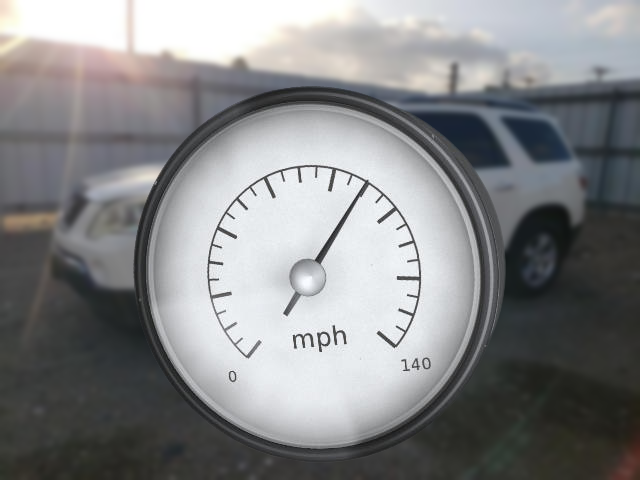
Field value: 90,mph
